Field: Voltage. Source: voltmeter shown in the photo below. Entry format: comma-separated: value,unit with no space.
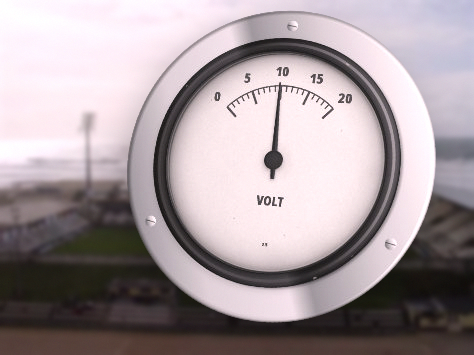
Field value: 10,V
